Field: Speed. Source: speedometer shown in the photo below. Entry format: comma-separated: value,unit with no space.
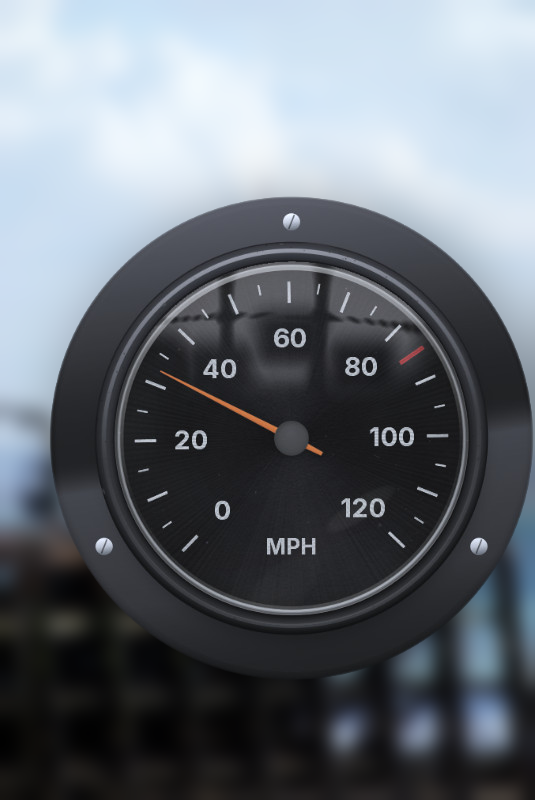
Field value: 32.5,mph
